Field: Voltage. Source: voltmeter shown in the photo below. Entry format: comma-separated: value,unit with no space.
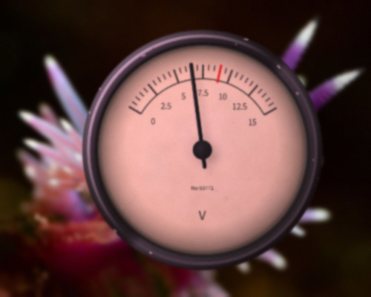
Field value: 6.5,V
